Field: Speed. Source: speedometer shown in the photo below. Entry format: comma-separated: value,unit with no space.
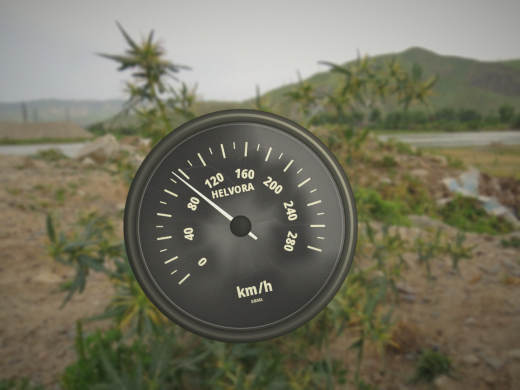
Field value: 95,km/h
